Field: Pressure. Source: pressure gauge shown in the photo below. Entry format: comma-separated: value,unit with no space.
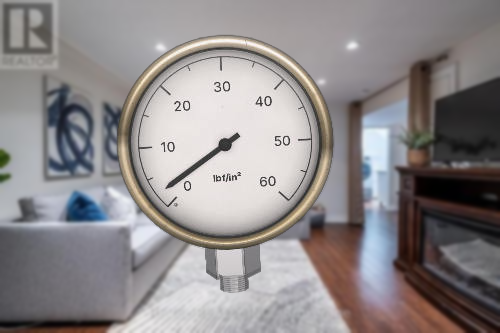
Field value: 2.5,psi
